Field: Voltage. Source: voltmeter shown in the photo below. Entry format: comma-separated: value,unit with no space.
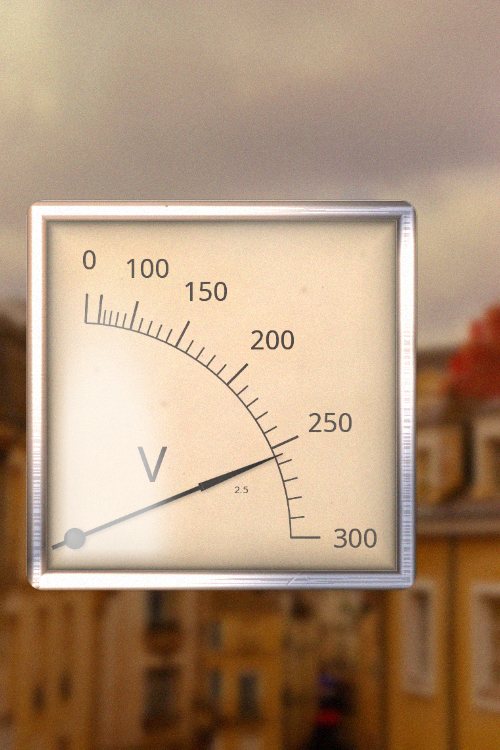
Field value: 255,V
